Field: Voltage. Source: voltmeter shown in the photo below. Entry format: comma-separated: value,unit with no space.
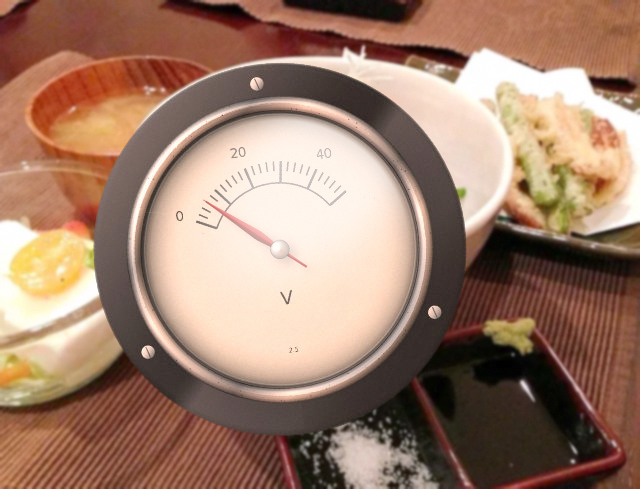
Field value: 6,V
